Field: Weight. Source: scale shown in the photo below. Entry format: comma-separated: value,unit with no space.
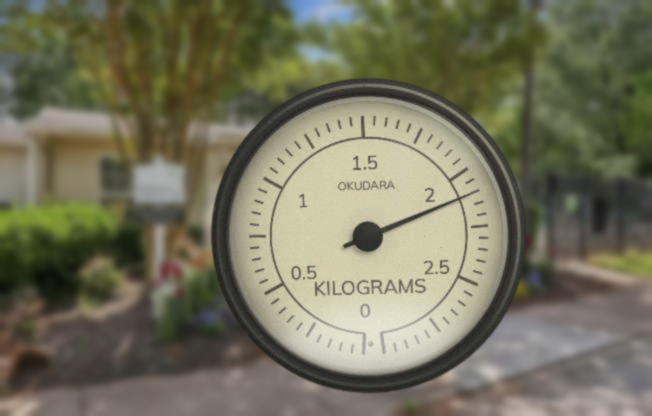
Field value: 2.1,kg
